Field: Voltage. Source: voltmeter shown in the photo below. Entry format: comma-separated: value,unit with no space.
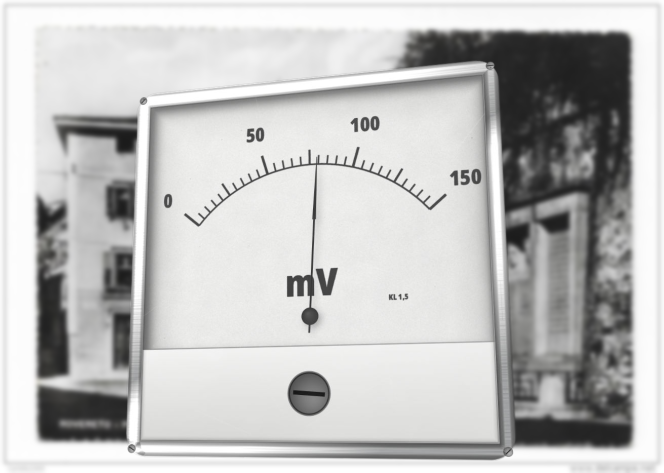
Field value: 80,mV
